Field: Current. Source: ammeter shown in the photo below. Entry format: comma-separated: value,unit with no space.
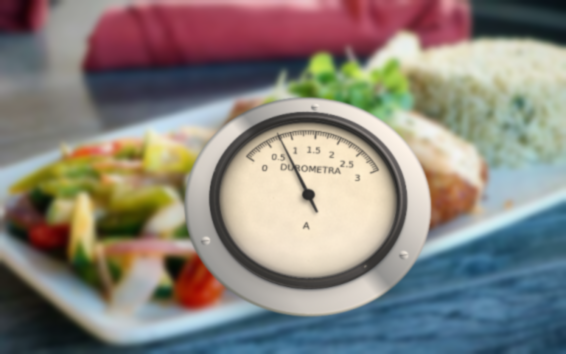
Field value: 0.75,A
